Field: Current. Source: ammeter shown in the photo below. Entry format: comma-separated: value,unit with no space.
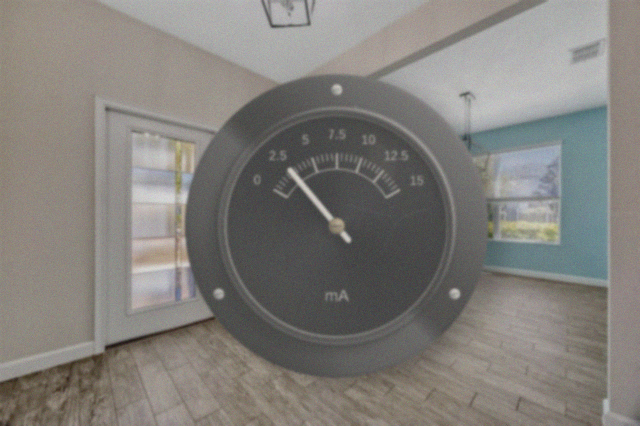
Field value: 2.5,mA
